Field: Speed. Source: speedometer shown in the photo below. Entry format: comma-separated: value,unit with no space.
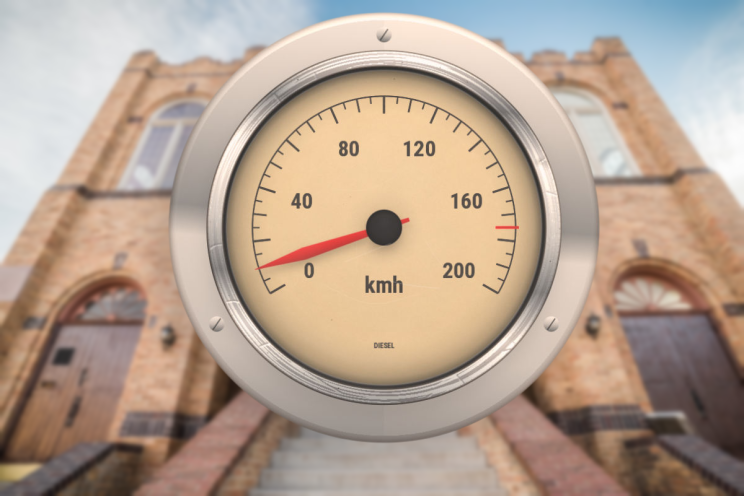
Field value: 10,km/h
